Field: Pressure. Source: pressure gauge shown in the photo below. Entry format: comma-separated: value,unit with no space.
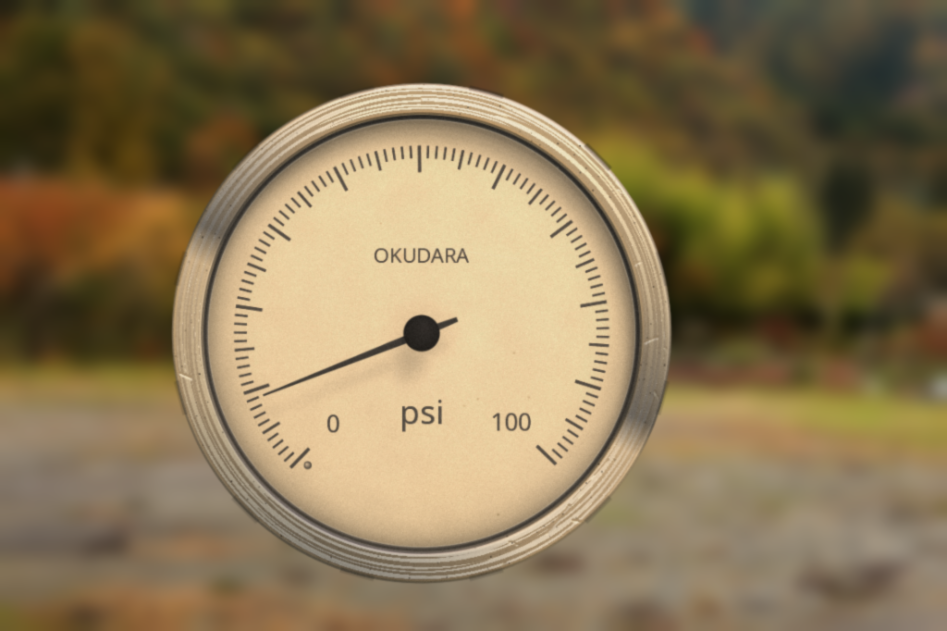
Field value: 9,psi
